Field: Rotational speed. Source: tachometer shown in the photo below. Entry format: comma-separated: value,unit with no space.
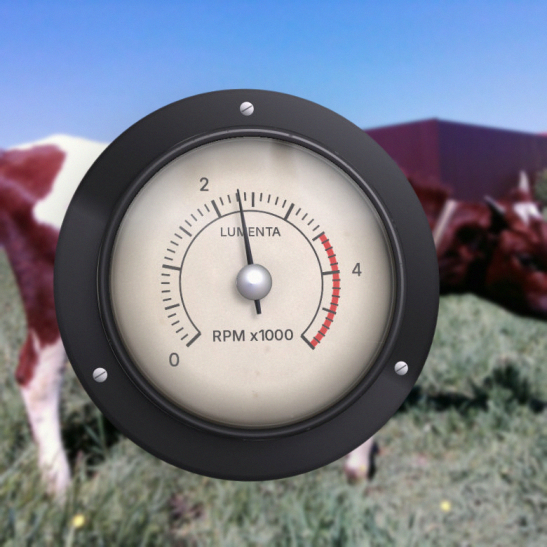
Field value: 2300,rpm
